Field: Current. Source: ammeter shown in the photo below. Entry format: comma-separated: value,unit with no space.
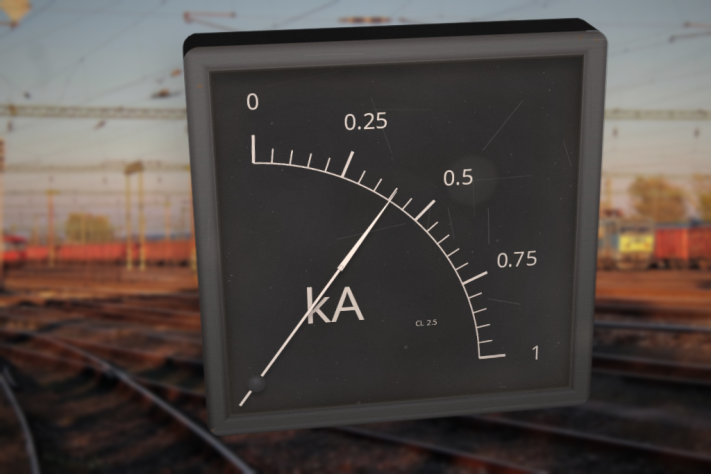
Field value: 0.4,kA
